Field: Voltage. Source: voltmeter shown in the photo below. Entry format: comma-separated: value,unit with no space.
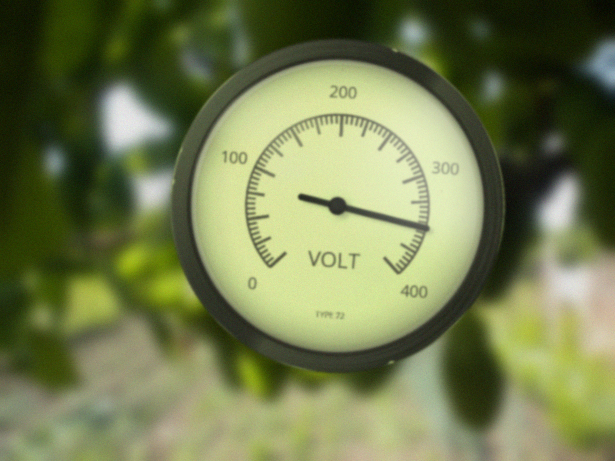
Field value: 350,V
